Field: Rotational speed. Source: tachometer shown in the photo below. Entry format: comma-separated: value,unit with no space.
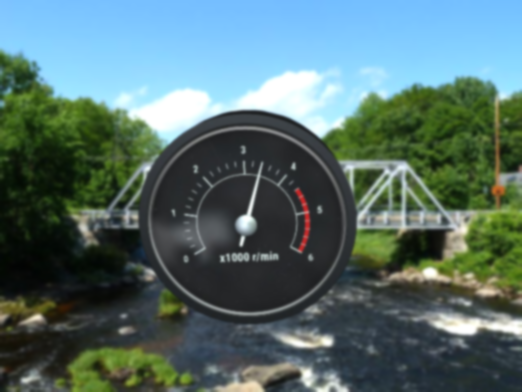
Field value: 3400,rpm
